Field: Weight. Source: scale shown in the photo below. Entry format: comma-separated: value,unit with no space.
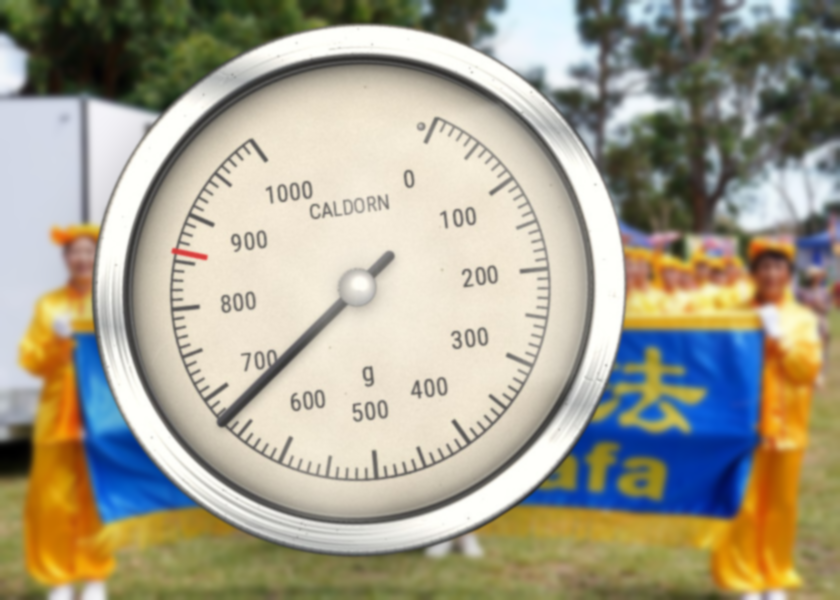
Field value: 670,g
